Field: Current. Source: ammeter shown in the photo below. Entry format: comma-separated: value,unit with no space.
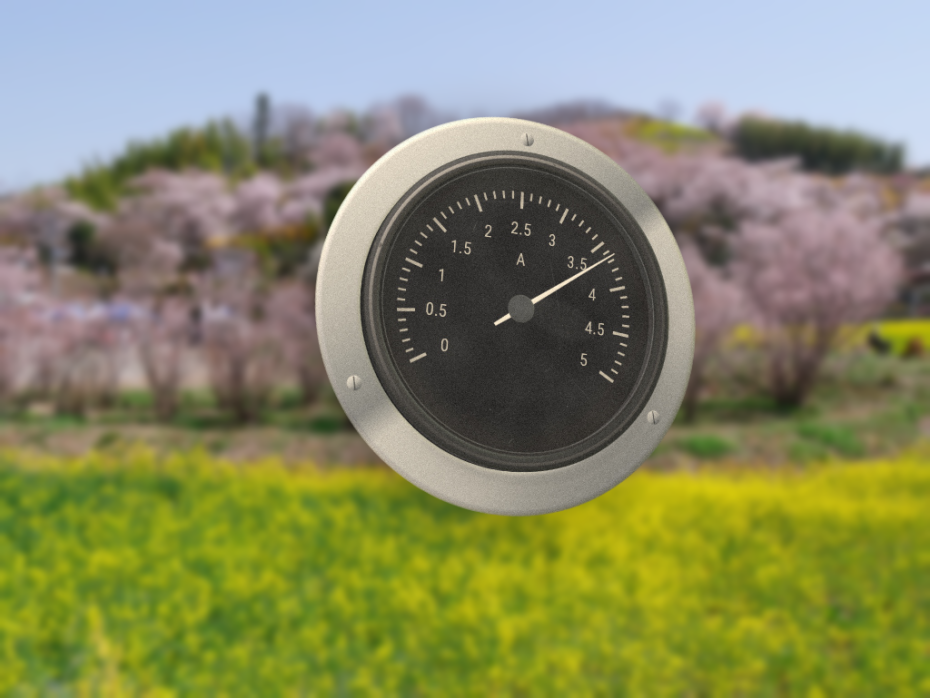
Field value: 3.65,A
